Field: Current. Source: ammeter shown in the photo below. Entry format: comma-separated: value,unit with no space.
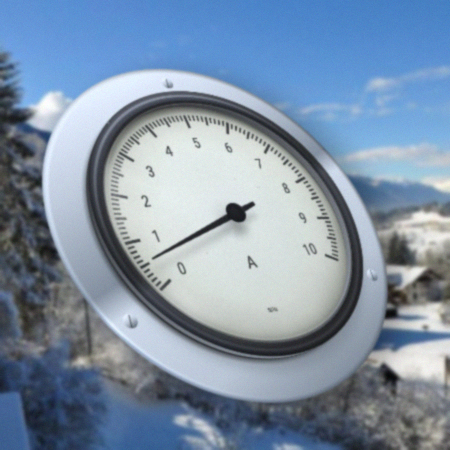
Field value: 0.5,A
